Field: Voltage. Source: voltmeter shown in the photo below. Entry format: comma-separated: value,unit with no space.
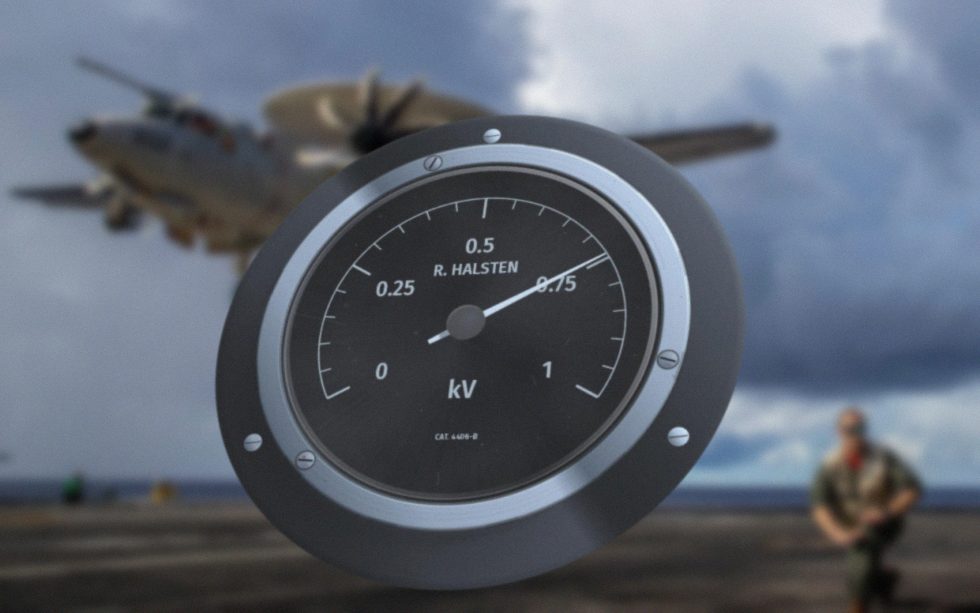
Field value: 0.75,kV
